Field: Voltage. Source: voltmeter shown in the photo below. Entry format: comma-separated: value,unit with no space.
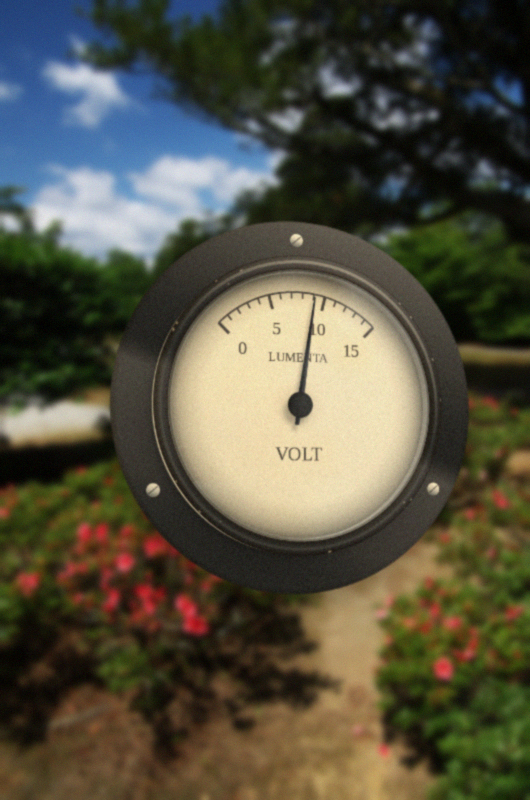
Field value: 9,V
